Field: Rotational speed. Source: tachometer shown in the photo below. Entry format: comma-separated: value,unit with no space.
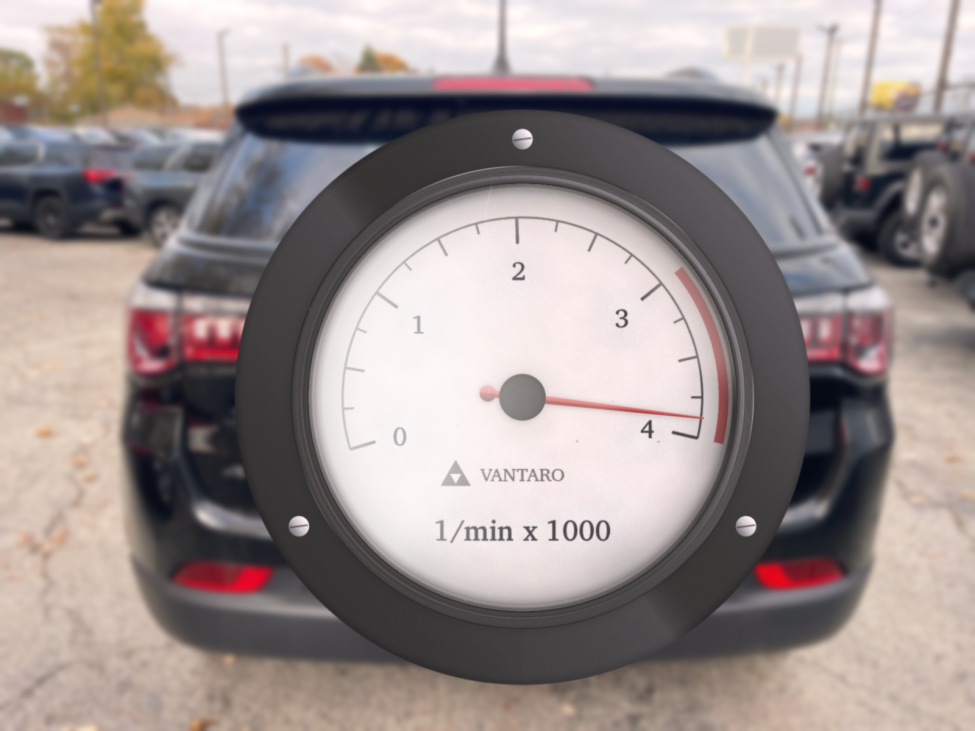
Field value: 3875,rpm
